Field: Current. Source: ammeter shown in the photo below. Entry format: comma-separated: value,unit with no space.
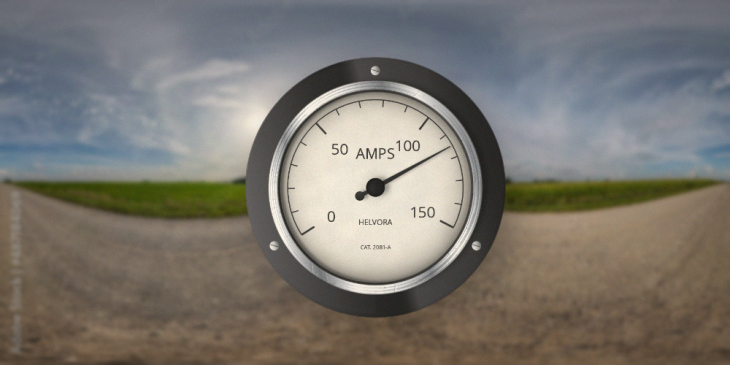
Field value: 115,A
